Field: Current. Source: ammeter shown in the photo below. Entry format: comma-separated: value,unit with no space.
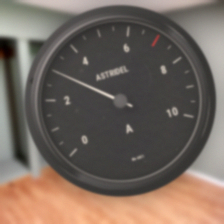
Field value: 3,A
